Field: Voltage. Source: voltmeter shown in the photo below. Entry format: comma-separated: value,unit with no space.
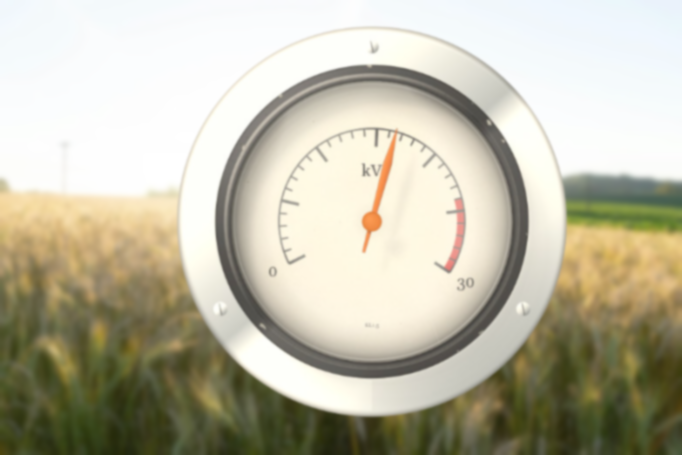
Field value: 16.5,kV
